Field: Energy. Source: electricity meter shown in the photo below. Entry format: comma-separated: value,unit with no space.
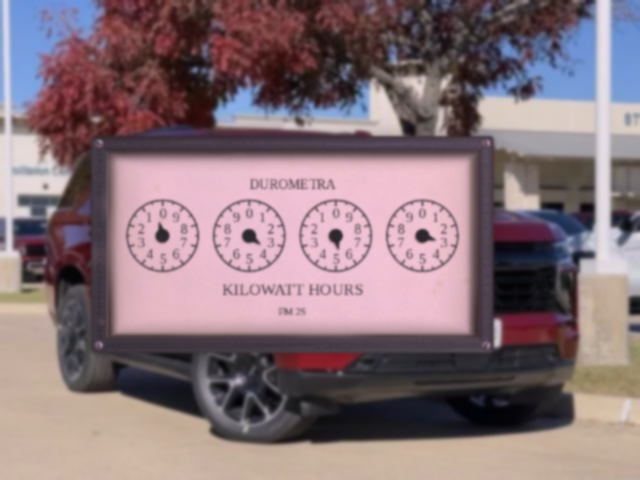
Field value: 353,kWh
